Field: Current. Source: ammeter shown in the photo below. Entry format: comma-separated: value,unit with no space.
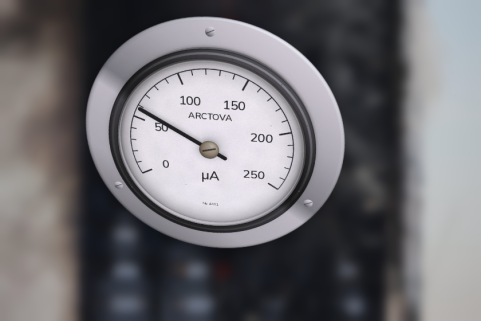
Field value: 60,µA
